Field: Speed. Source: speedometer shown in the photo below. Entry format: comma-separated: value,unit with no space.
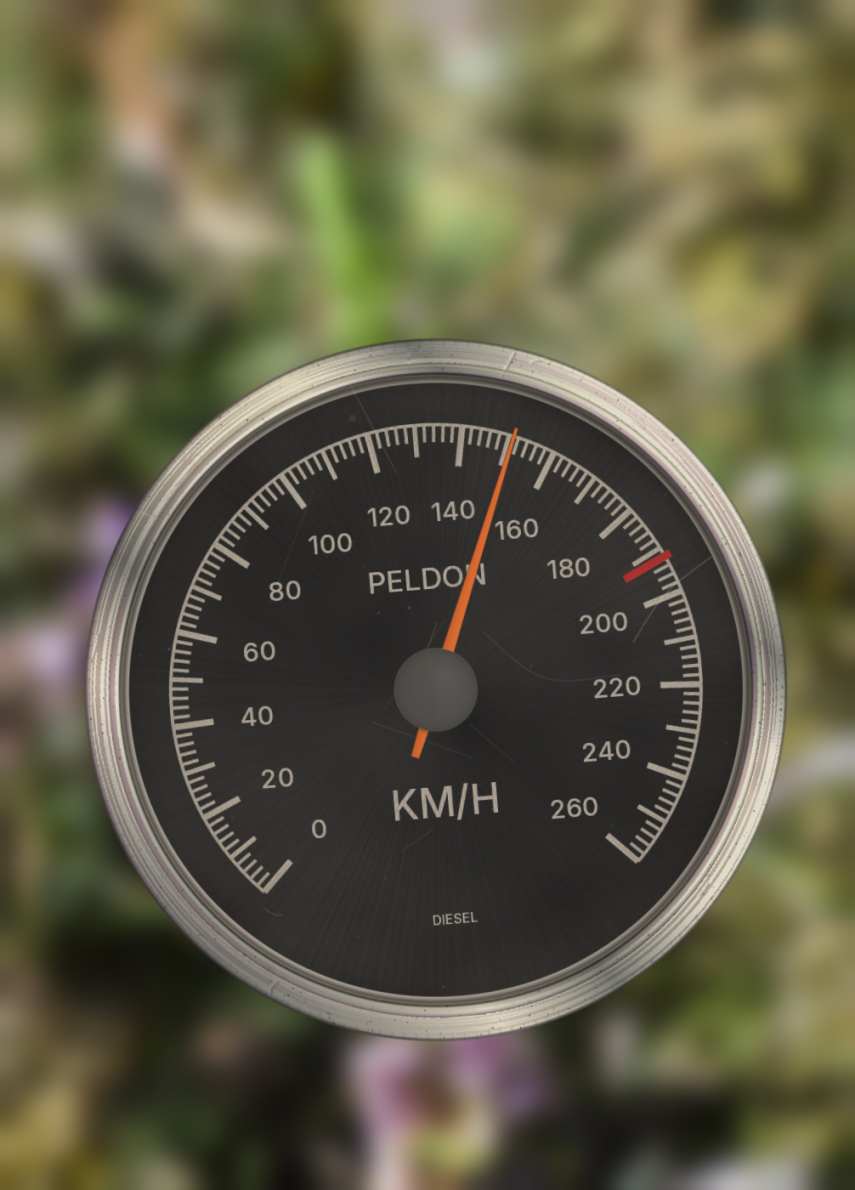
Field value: 151,km/h
